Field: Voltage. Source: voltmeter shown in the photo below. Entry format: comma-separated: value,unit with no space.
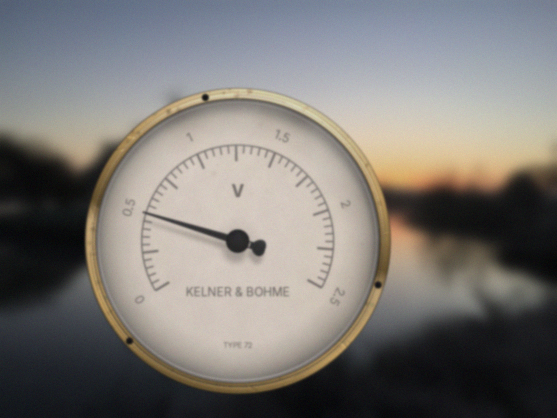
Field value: 0.5,V
